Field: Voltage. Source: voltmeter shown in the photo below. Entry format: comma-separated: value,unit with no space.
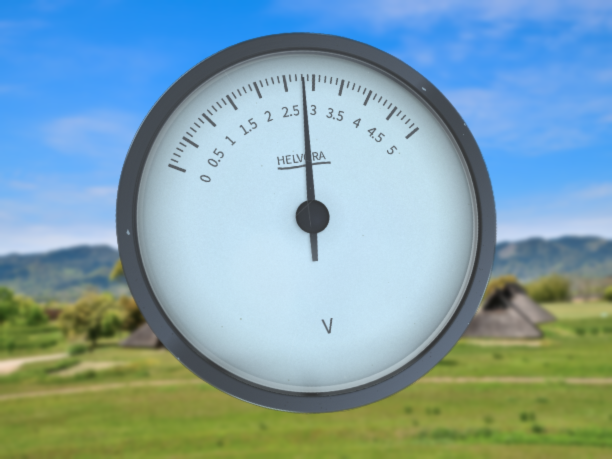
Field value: 2.8,V
